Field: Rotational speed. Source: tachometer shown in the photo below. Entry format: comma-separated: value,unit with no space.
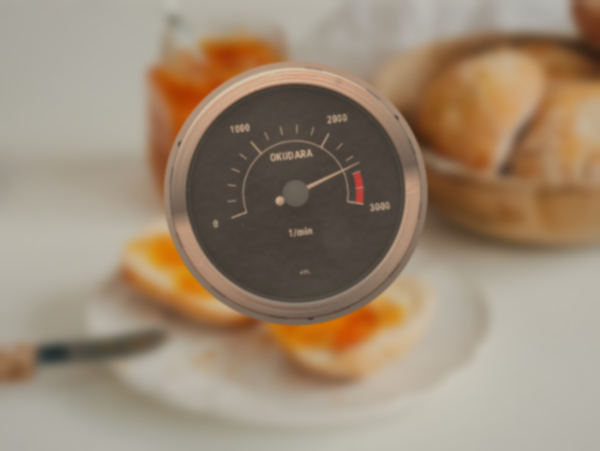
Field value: 2500,rpm
